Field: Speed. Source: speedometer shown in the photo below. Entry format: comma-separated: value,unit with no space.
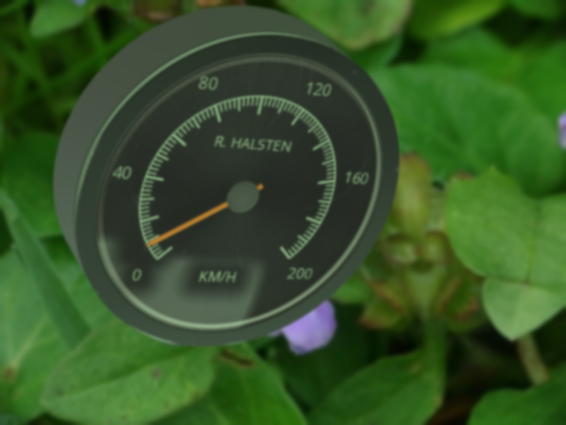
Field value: 10,km/h
